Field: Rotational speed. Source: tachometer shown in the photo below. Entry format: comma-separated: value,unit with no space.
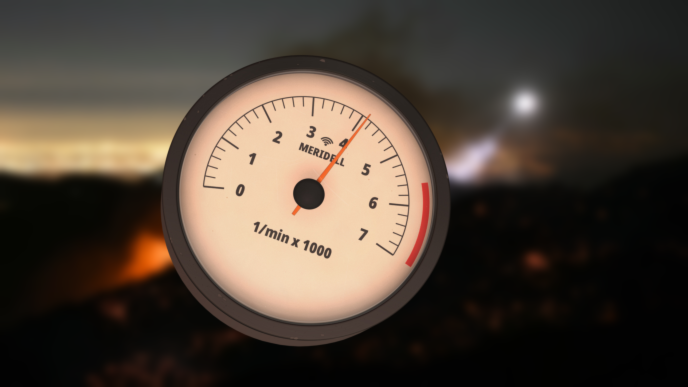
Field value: 4100,rpm
